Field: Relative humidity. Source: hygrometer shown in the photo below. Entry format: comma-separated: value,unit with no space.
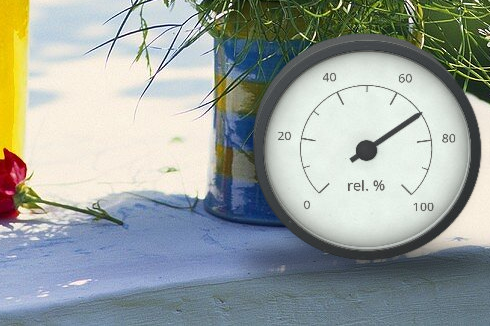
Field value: 70,%
